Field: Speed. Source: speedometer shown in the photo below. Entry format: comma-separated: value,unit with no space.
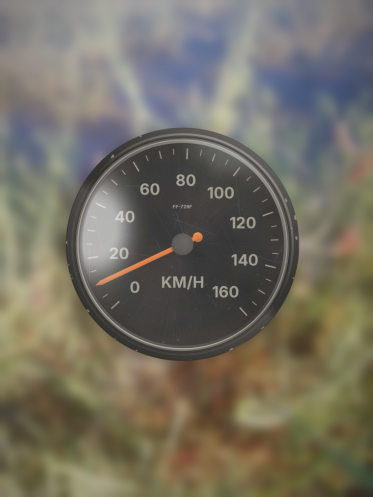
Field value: 10,km/h
